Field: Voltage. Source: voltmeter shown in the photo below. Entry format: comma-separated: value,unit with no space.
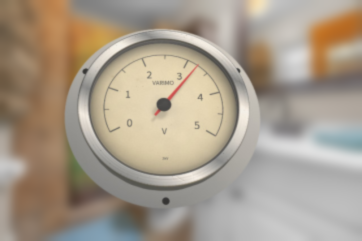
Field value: 3.25,V
